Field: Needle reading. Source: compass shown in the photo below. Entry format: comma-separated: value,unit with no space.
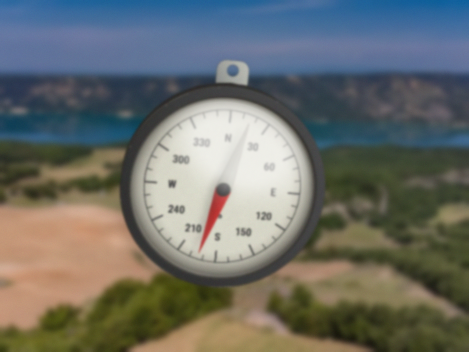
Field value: 195,°
